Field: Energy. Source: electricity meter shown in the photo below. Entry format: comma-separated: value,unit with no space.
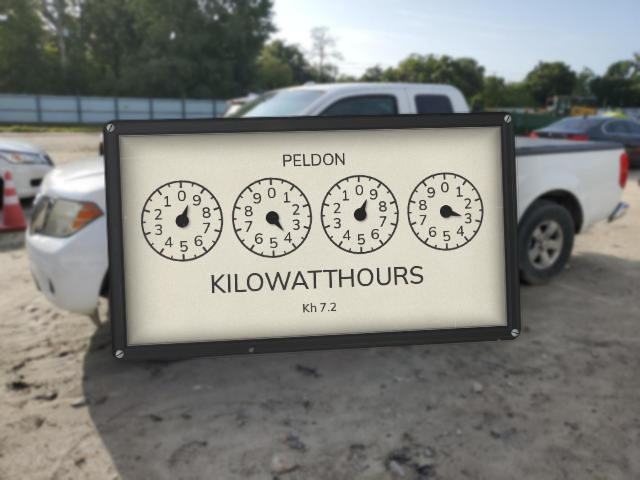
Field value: 9393,kWh
